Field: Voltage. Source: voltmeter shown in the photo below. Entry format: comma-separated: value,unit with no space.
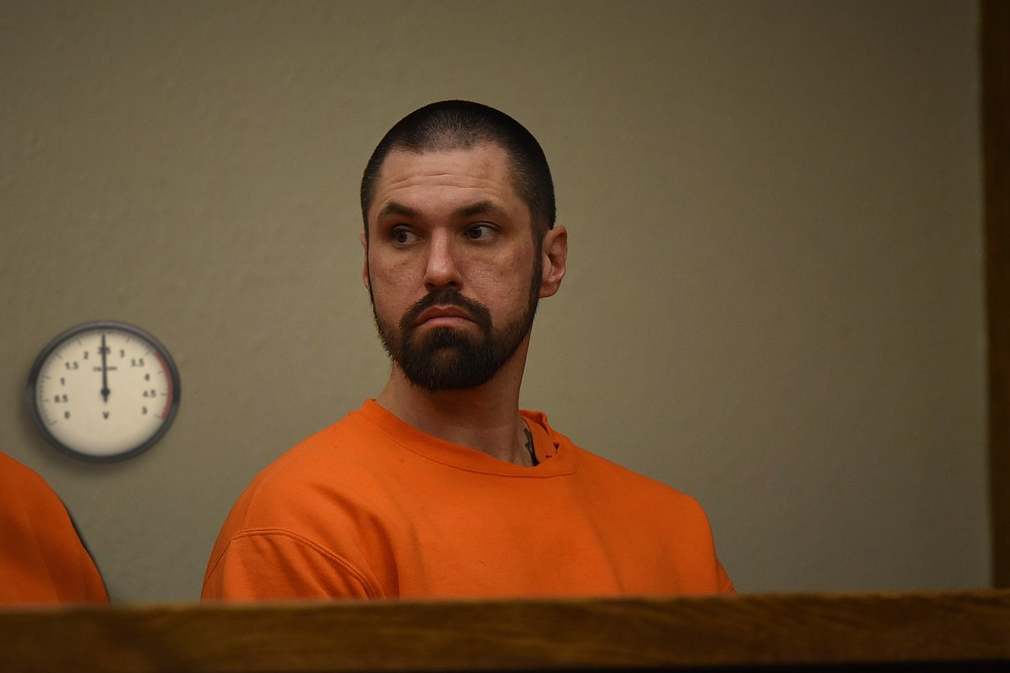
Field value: 2.5,V
